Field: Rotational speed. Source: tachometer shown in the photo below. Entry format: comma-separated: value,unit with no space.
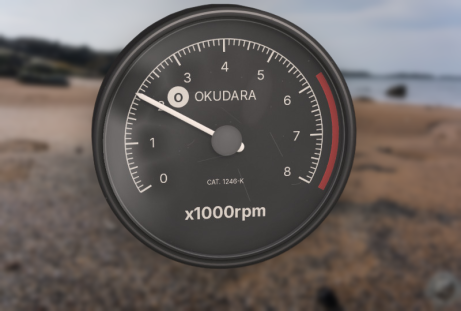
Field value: 2000,rpm
